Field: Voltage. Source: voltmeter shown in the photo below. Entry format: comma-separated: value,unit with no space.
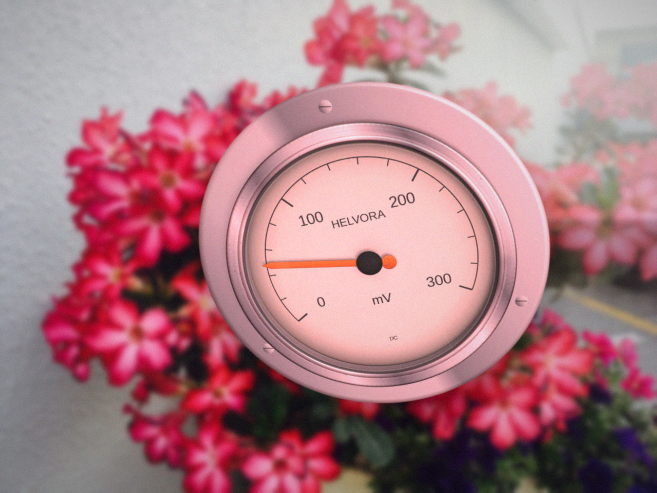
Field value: 50,mV
